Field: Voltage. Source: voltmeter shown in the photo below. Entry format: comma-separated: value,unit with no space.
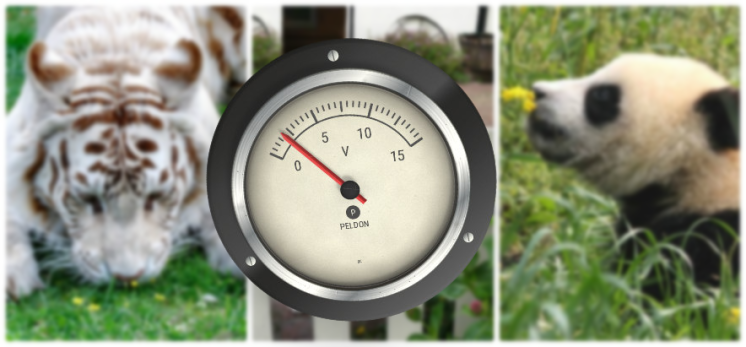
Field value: 2,V
